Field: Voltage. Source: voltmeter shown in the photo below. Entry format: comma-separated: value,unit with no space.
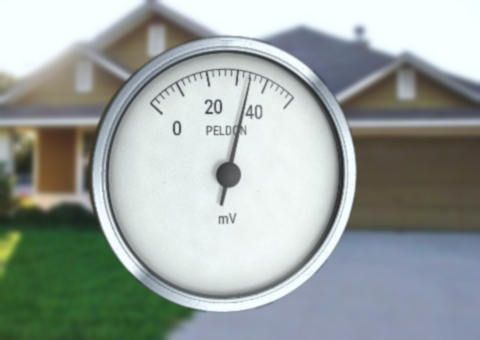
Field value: 34,mV
